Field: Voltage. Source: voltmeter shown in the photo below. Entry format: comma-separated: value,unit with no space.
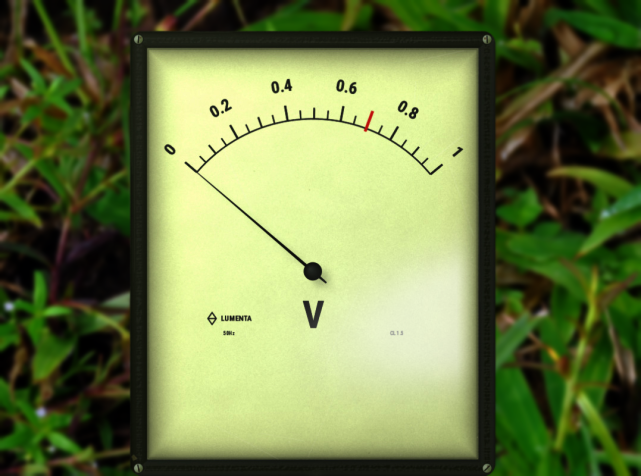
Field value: 0,V
